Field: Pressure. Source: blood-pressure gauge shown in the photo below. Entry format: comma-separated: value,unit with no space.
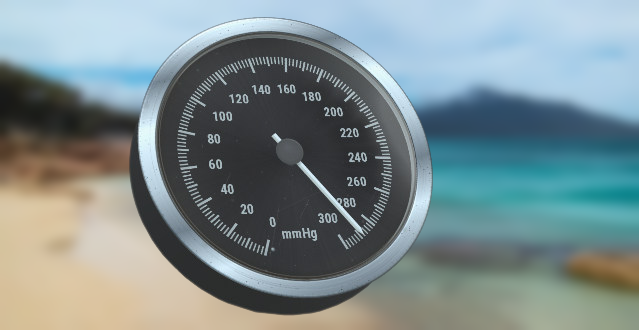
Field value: 290,mmHg
